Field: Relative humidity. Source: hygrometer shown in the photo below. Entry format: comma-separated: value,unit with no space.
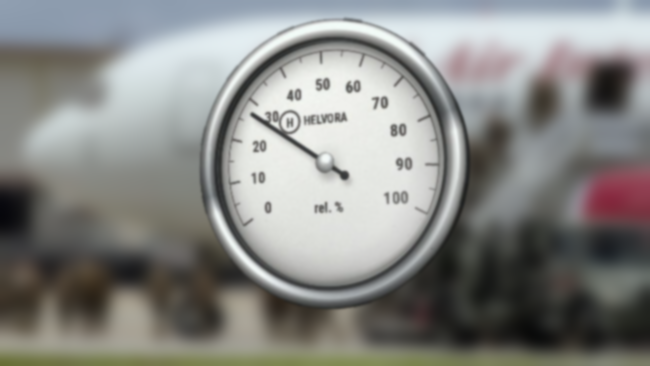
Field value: 27.5,%
